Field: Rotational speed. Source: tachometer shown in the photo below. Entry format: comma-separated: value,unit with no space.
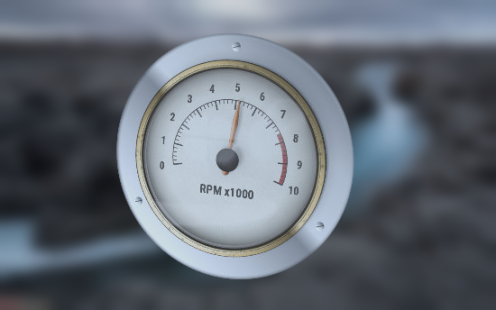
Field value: 5200,rpm
